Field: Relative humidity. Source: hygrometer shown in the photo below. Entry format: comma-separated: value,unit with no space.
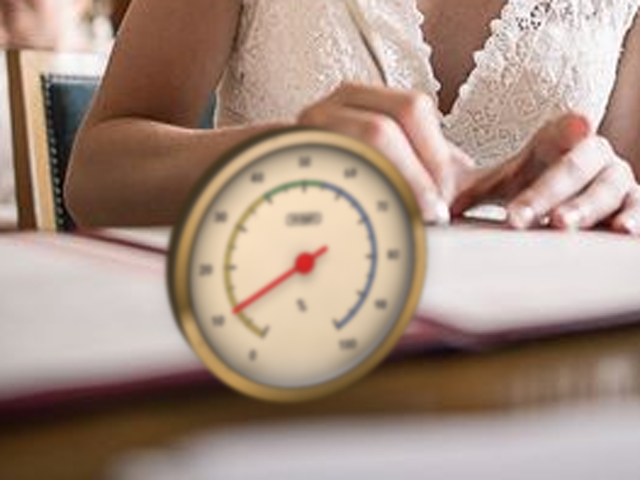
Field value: 10,%
